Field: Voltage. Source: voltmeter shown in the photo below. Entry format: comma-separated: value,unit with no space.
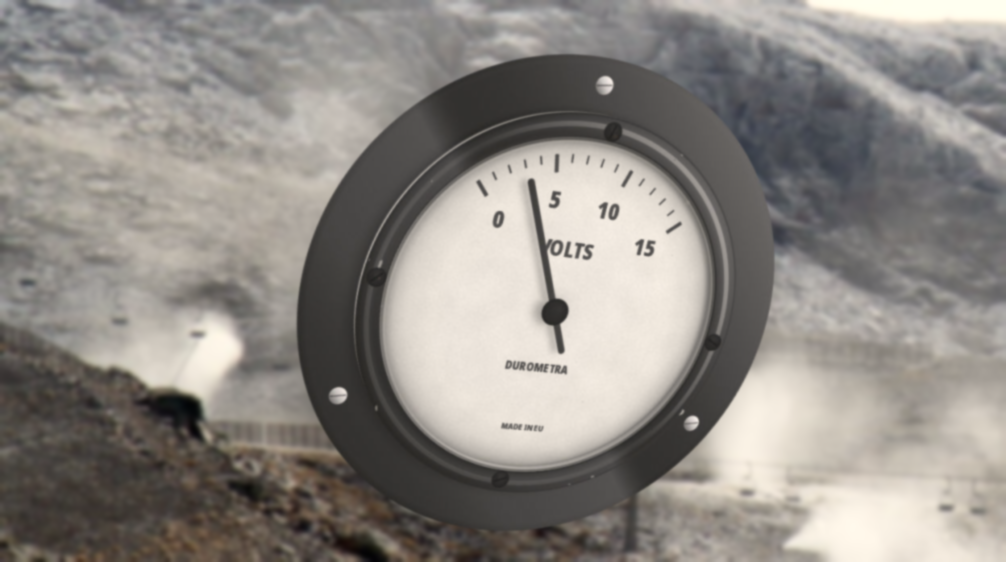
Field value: 3,V
